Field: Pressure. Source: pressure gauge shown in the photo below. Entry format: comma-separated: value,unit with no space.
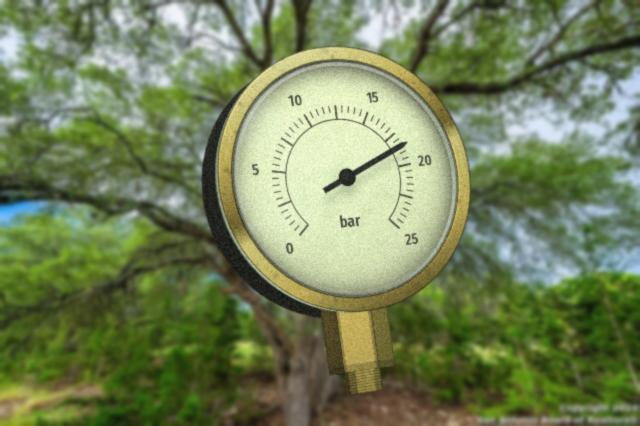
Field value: 18.5,bar
